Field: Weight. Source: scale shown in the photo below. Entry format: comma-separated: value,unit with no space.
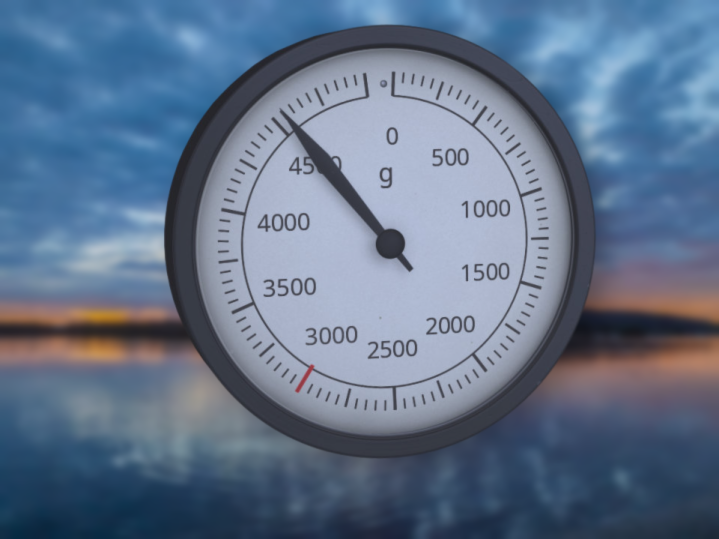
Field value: 4550,g
